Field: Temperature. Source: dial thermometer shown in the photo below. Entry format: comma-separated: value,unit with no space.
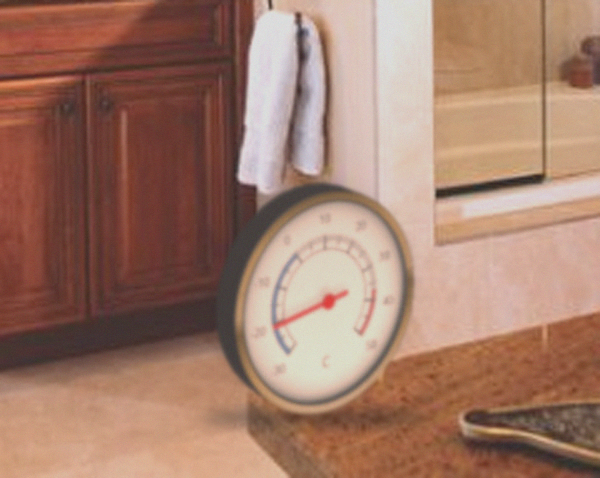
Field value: -20,°C
